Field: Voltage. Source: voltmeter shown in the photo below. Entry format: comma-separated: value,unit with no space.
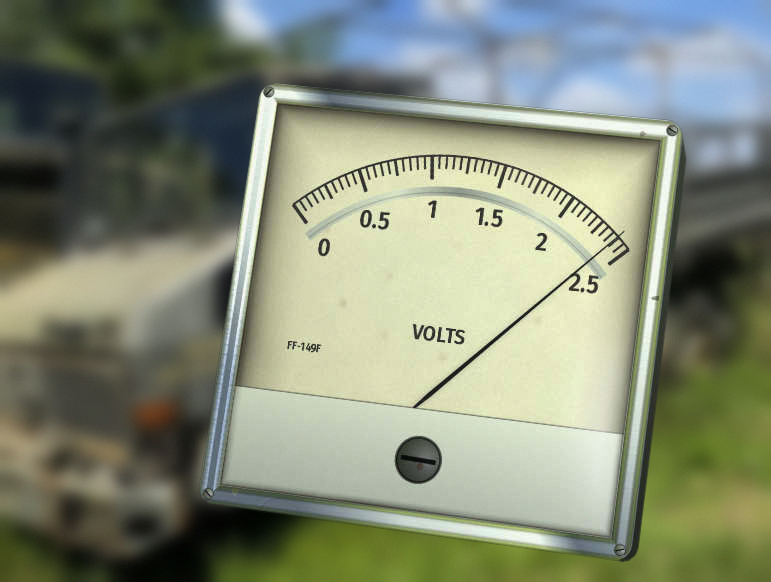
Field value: 2.4,V
